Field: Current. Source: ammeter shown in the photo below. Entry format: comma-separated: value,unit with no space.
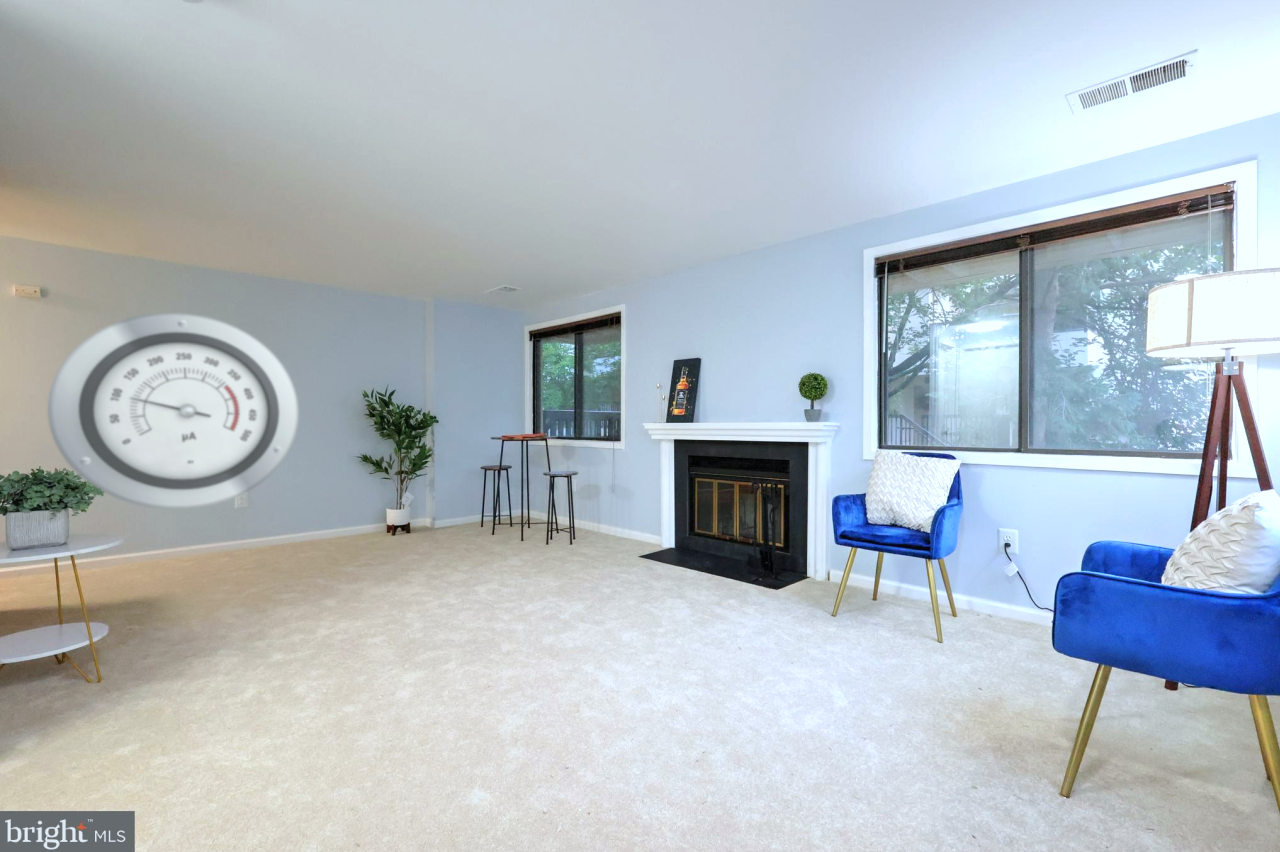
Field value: 100,µA
